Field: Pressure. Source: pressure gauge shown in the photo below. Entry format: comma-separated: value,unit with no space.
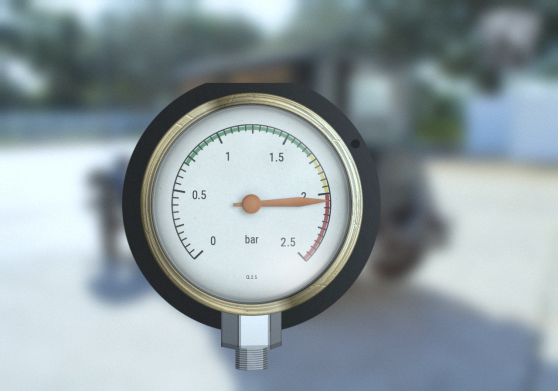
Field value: 2.05,bar
